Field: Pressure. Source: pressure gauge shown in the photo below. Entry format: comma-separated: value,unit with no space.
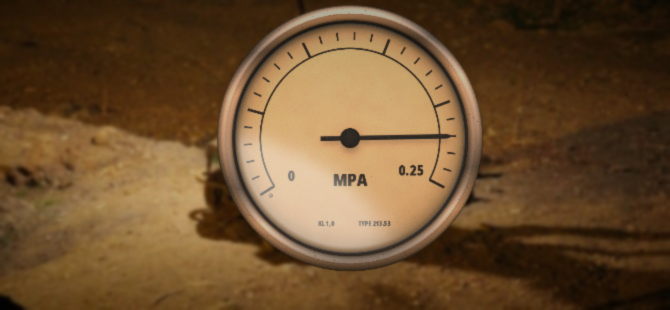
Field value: 0.22,MPa
